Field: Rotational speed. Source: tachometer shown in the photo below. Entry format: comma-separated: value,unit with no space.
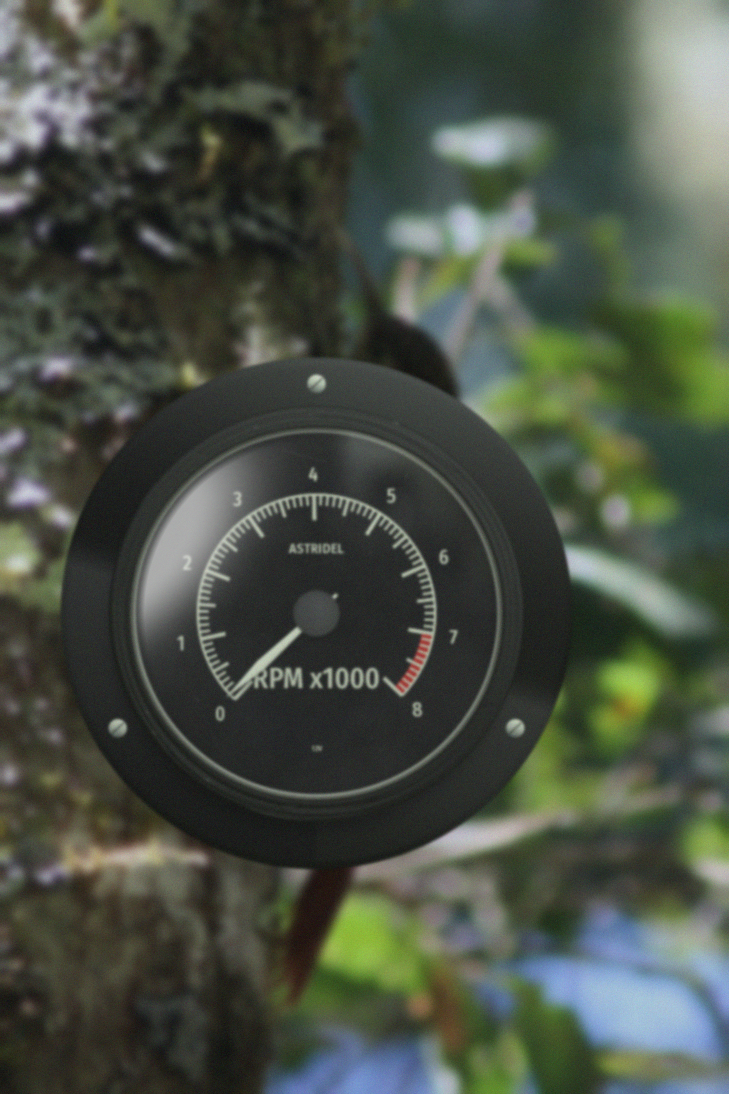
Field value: 100,rpm
